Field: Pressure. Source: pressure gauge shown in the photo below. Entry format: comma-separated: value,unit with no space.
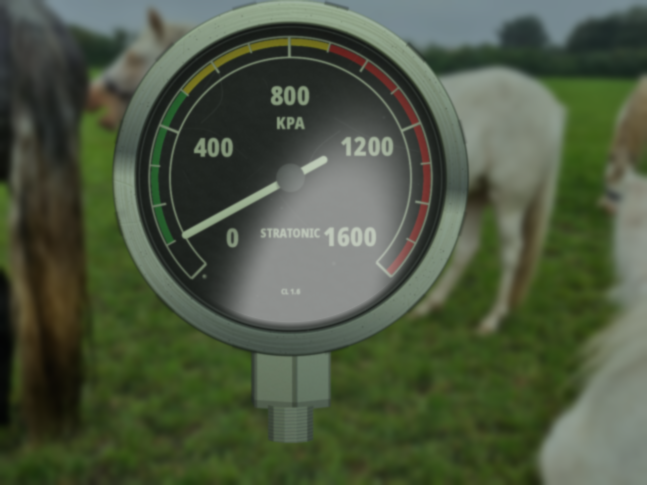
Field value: 100,kPa
